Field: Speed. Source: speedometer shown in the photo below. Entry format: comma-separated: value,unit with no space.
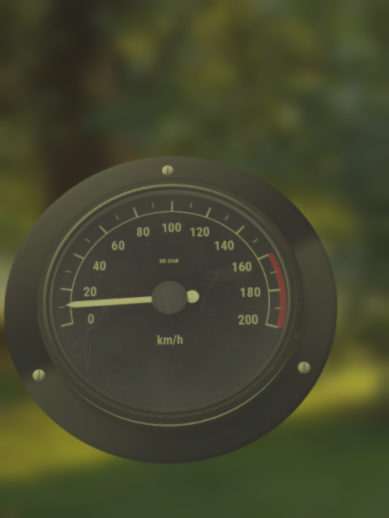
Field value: 10,km/h
